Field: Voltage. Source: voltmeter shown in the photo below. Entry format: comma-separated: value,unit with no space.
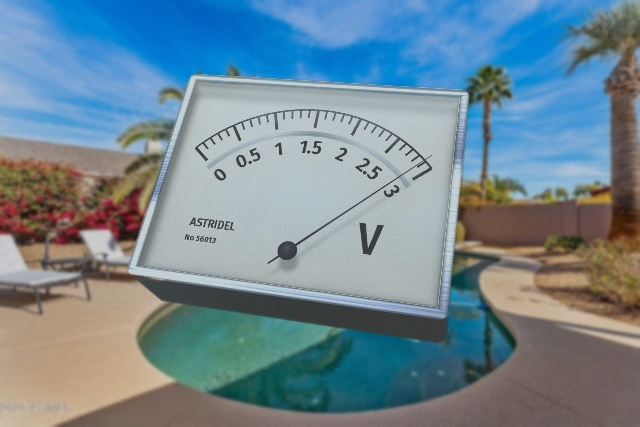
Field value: 2.9,V
